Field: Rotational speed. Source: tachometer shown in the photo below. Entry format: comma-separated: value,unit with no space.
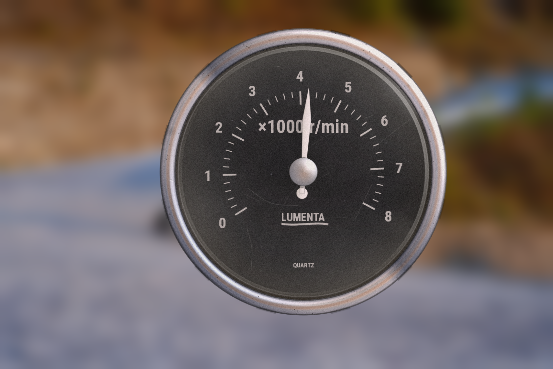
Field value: 4200,rpm
